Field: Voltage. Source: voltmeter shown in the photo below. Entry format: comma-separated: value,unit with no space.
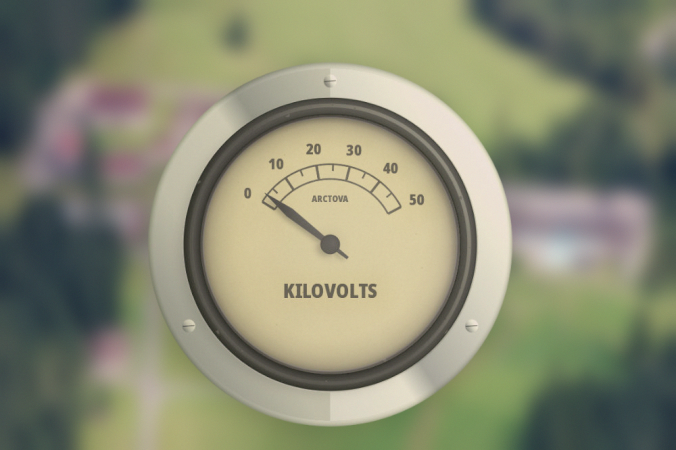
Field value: 2.5,kV
